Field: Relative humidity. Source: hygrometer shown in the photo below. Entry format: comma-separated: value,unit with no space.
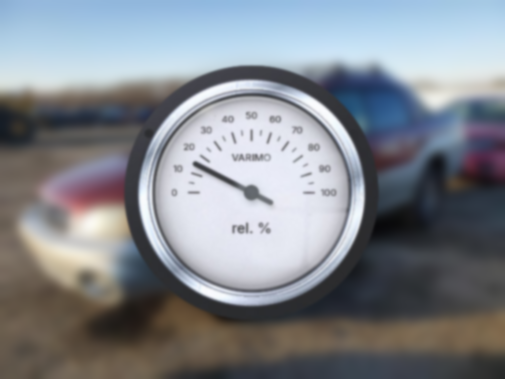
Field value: 15,%
